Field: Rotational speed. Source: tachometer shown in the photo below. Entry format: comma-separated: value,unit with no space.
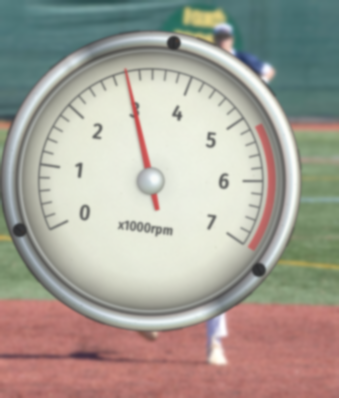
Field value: 3000,rpm
